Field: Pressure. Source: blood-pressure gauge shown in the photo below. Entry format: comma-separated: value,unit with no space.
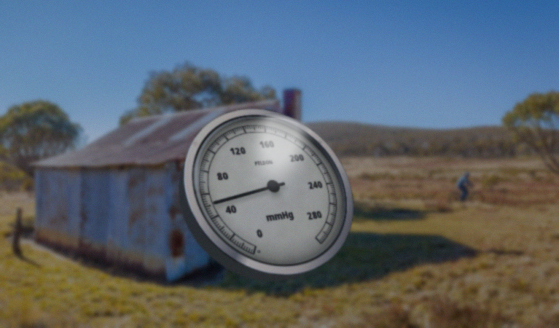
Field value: 50,mmHg
